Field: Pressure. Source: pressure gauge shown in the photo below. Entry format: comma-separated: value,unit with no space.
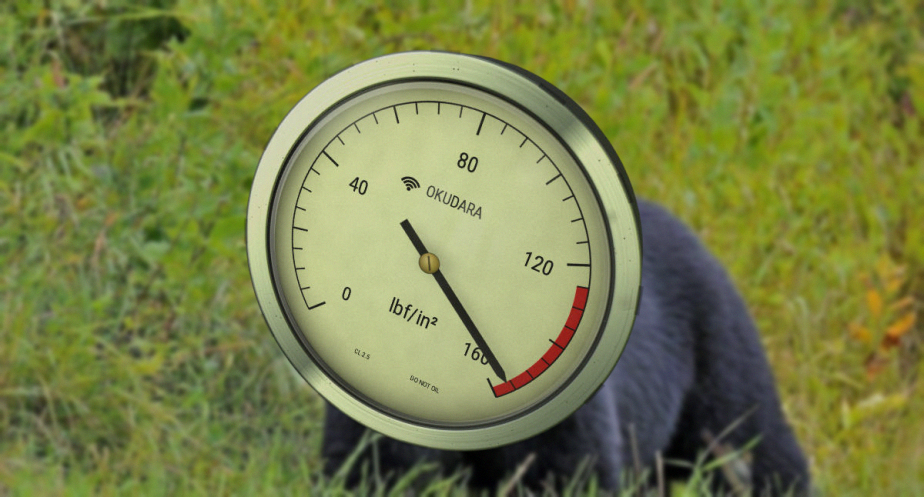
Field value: 155,psi
